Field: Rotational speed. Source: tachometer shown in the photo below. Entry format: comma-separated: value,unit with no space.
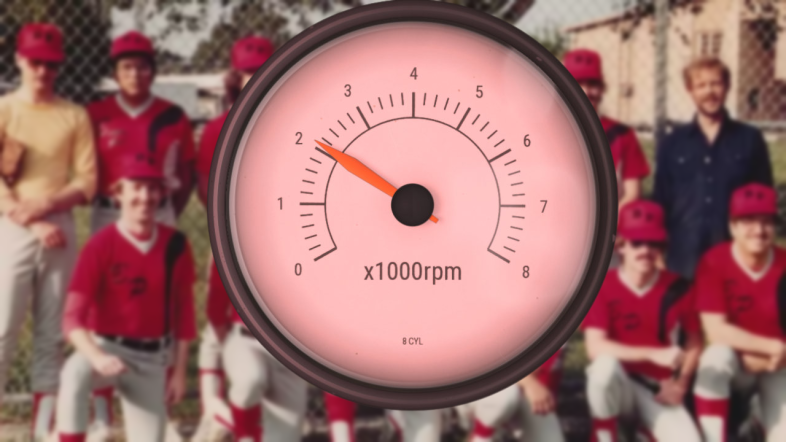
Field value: 2100,rpm
